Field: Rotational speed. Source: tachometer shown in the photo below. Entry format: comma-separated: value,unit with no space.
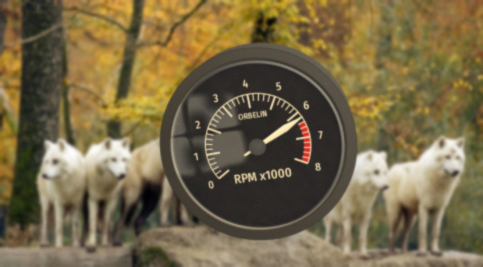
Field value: 6200,rpm
